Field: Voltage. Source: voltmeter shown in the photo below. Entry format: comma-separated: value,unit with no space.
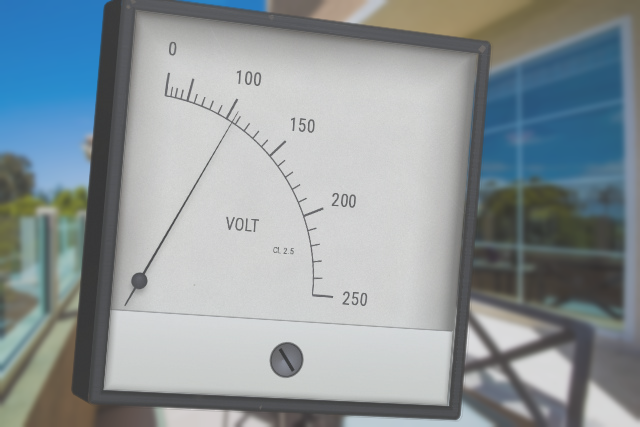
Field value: 105,V
